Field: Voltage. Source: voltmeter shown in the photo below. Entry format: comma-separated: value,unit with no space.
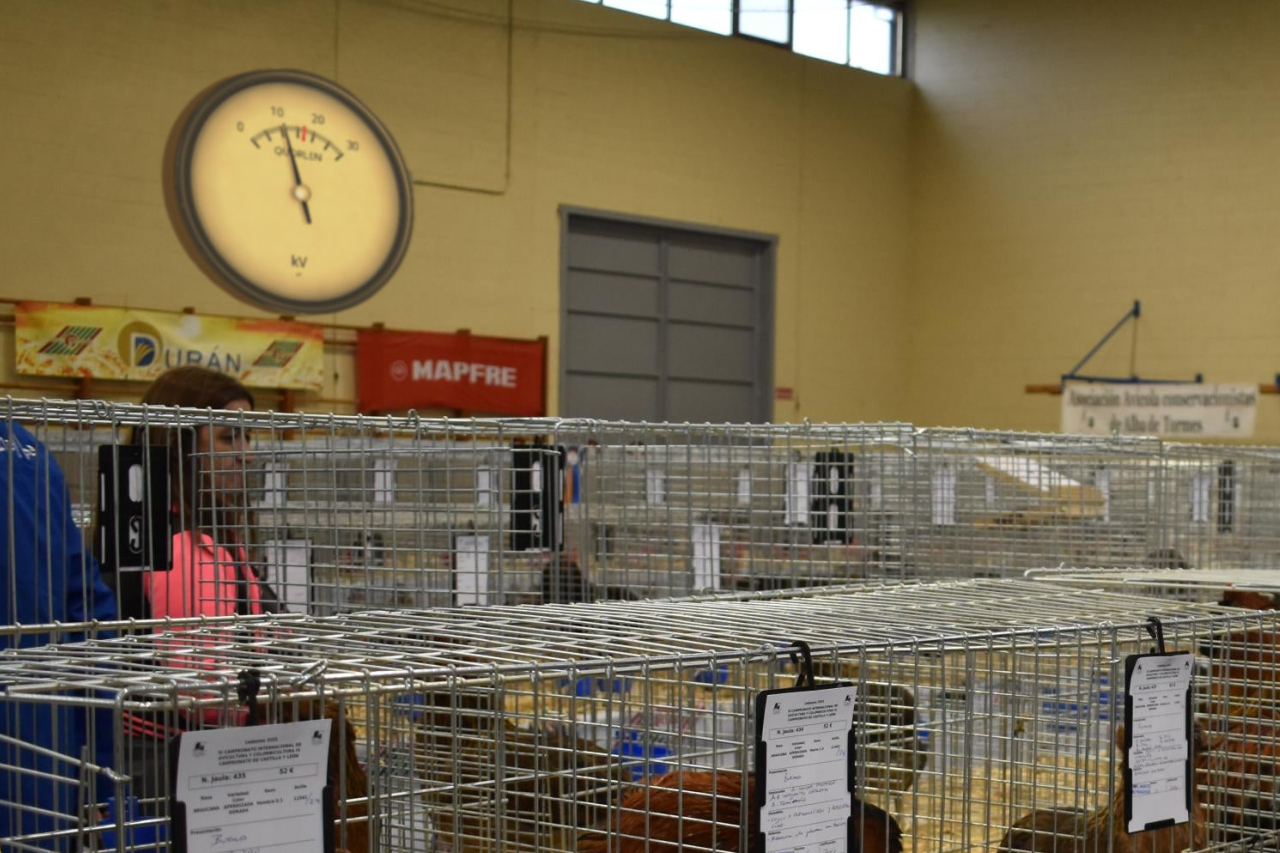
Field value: 10,kV
